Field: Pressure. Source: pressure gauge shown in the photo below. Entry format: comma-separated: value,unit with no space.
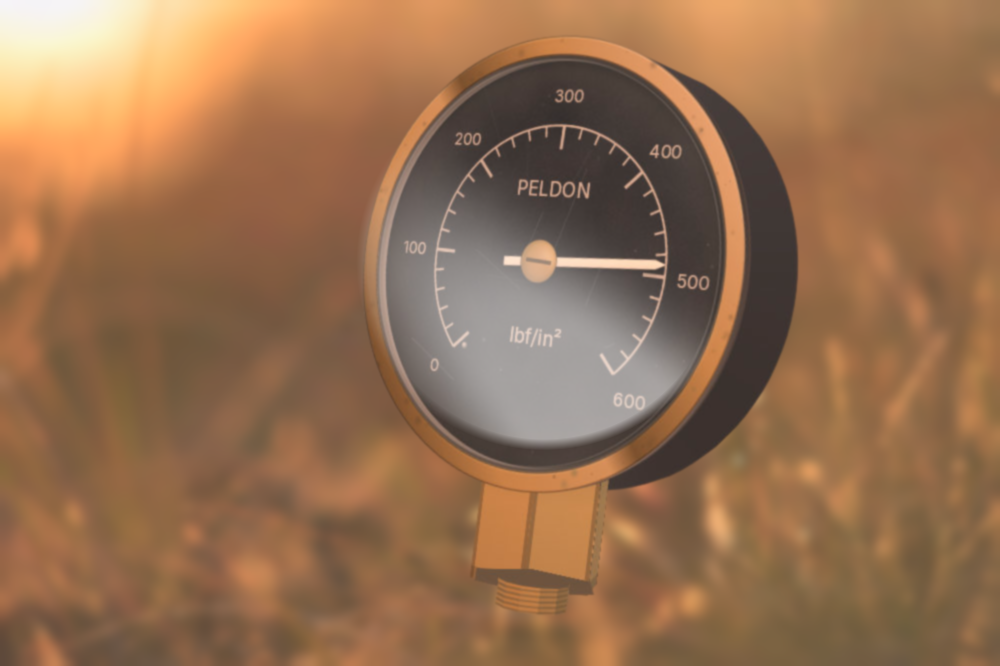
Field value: 490,psi
